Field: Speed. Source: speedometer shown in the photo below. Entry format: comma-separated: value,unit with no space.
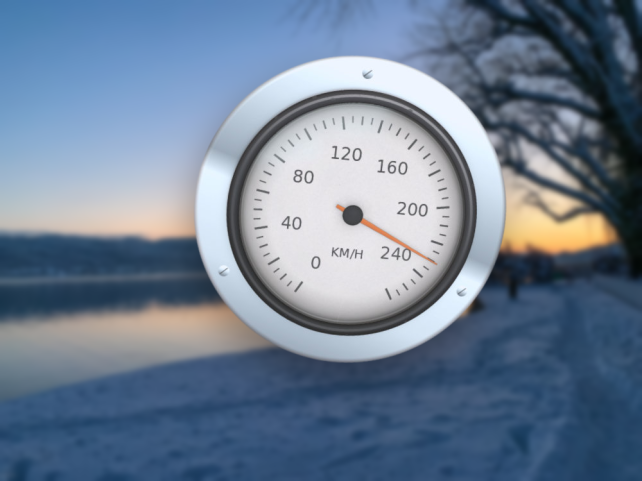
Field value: 230,km/h
